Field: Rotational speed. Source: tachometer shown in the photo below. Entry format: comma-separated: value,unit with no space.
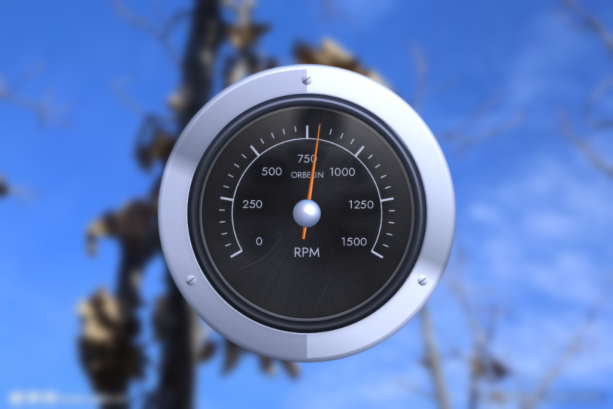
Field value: 800,rpm
